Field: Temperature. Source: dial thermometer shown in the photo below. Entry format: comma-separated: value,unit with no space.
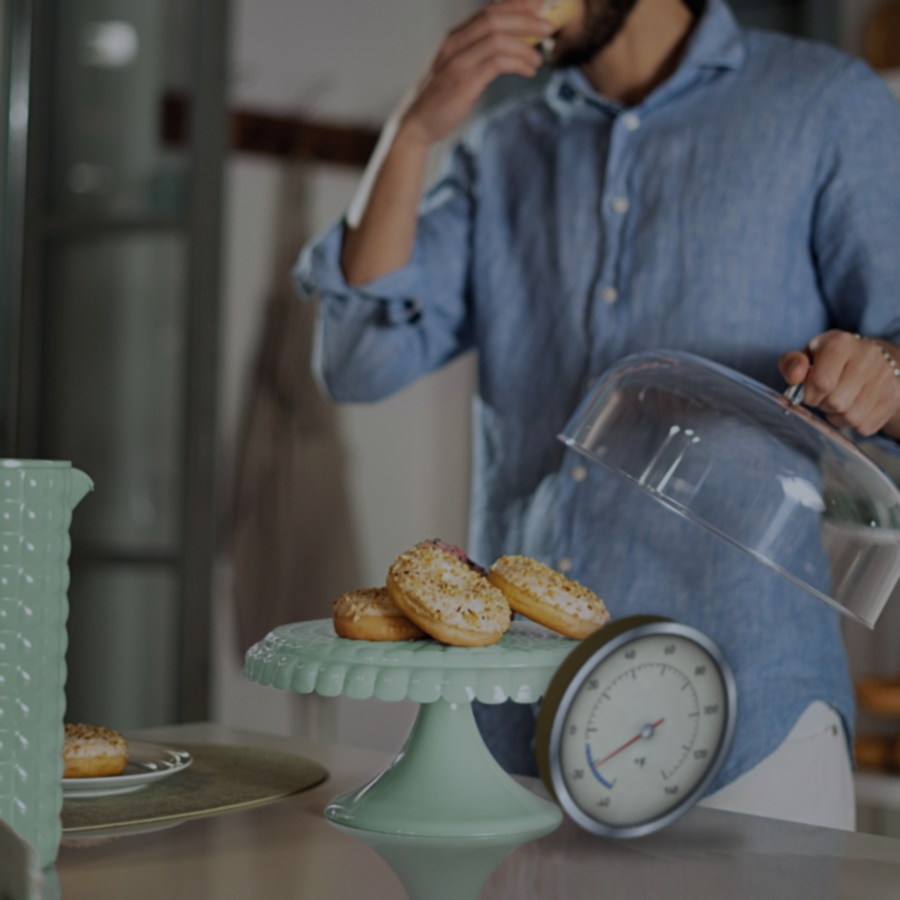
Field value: -20,°F
